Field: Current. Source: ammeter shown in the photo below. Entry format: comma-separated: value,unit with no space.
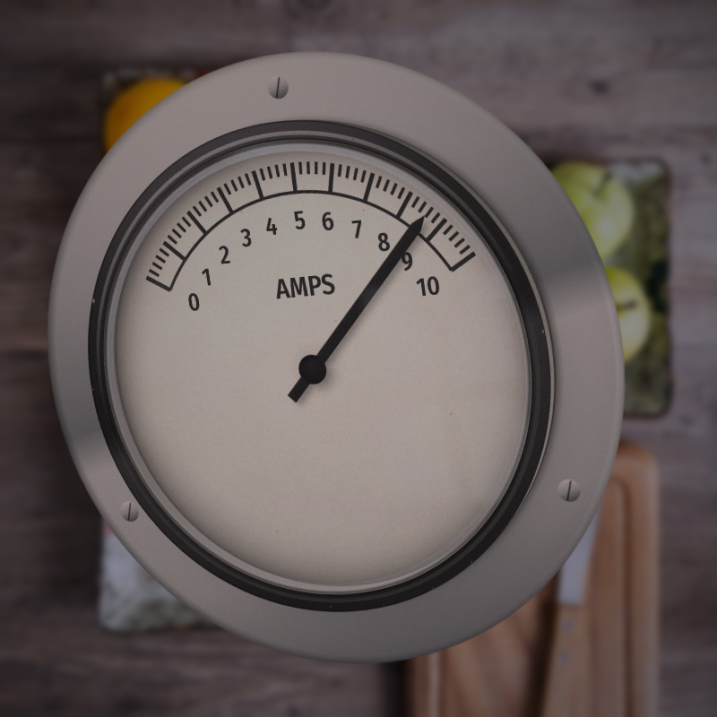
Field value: 8.6,A
